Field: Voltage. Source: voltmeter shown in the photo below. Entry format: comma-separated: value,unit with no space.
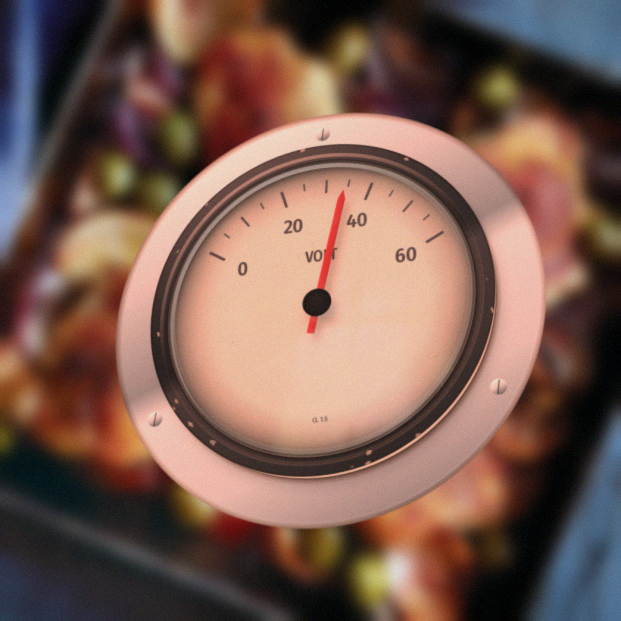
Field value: 35,V
